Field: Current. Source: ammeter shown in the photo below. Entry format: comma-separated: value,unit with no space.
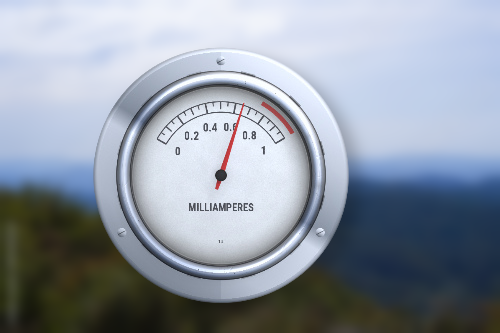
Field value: 0.65,mA
